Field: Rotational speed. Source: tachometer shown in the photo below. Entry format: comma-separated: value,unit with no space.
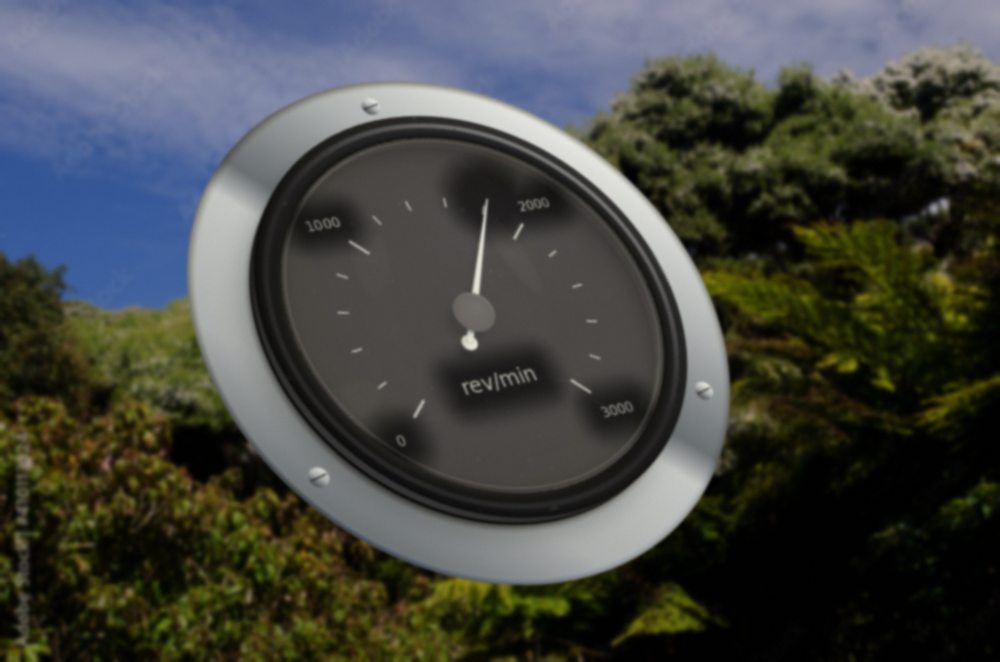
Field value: 1800,rpm
